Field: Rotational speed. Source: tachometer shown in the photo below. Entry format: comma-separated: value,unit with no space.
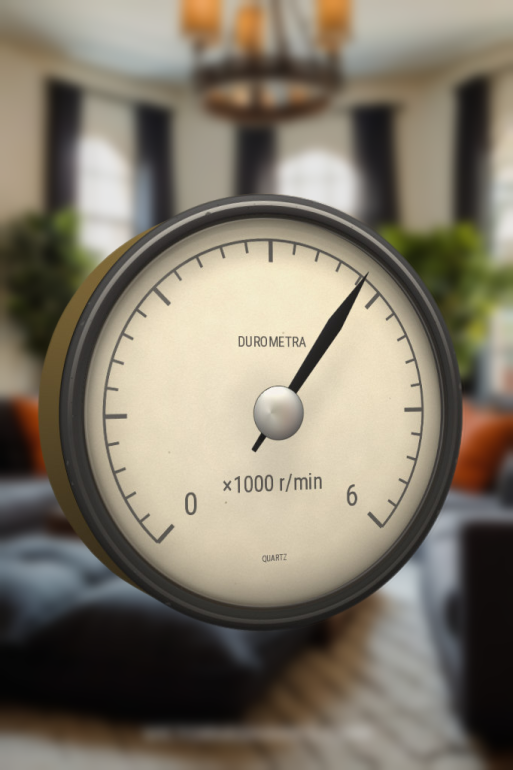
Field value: 3800,rpm
